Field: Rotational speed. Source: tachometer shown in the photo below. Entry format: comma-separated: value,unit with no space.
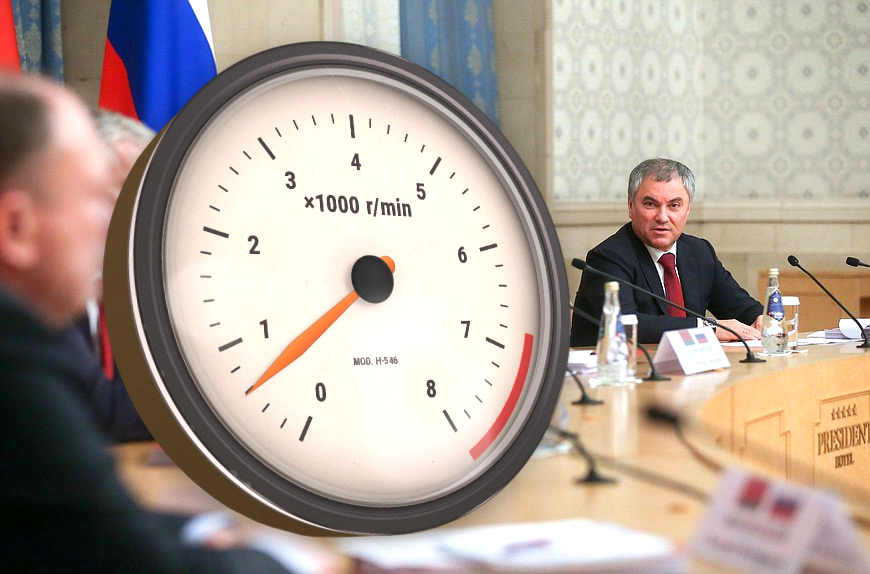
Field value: 600,rpm
